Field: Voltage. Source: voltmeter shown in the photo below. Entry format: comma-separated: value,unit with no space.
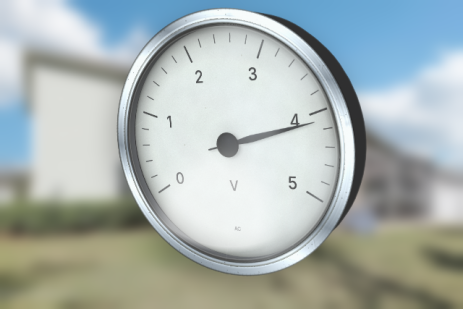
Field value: 4.1,V
